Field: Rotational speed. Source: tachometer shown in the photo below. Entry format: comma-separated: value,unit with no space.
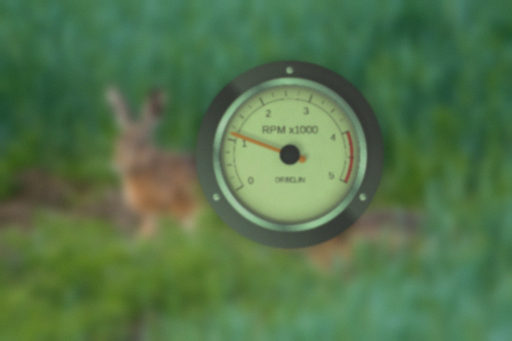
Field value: 1125,rpm
